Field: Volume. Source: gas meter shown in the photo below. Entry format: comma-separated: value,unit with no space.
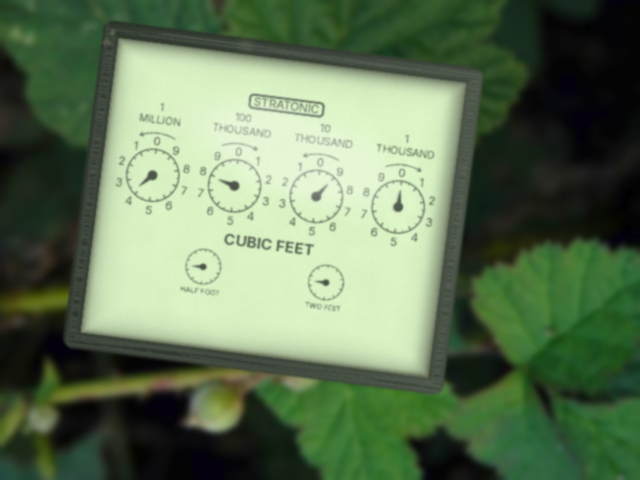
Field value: 379000,ft³
